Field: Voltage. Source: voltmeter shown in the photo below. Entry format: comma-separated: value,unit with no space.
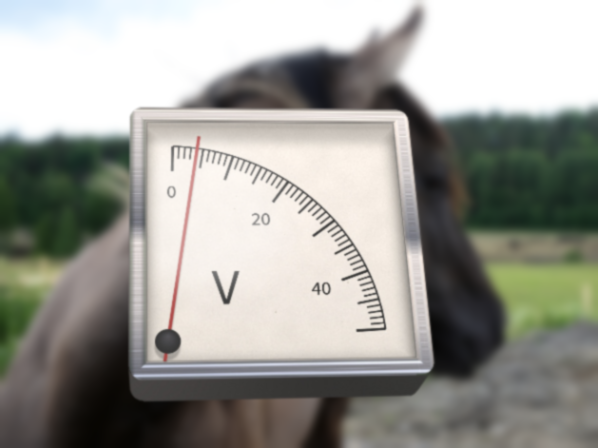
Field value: 4,V
